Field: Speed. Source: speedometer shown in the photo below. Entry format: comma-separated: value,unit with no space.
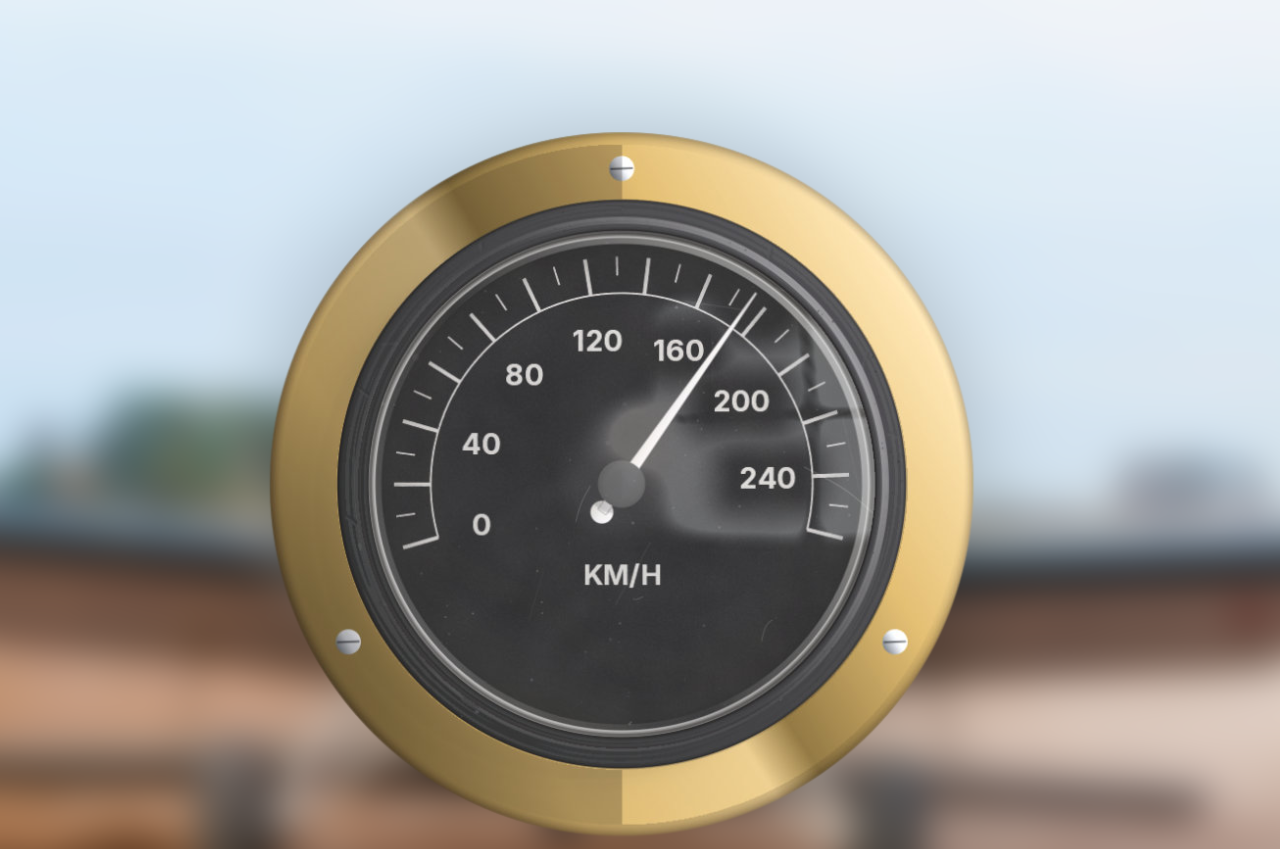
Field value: 175,km/h
